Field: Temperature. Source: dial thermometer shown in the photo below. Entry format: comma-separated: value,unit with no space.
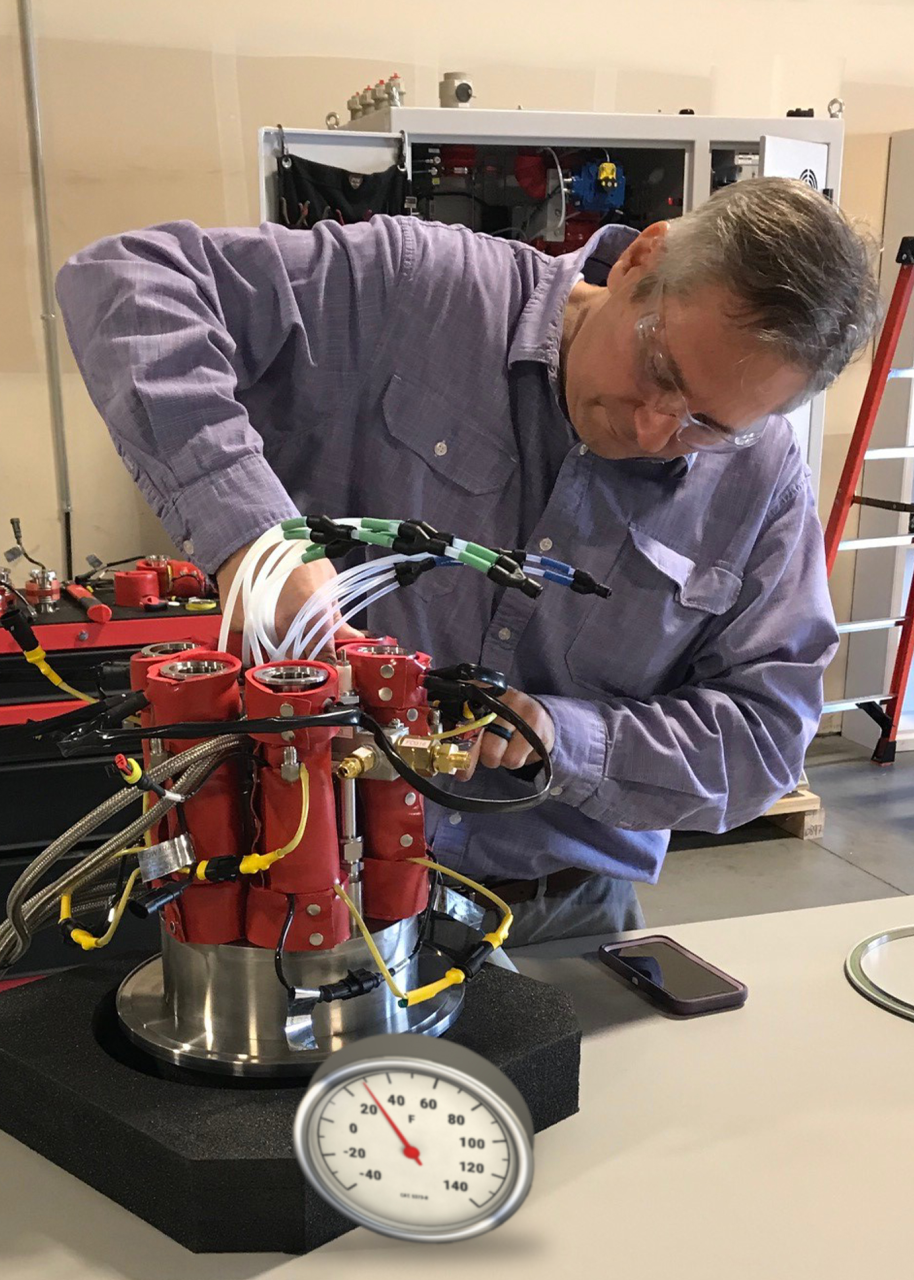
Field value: 30,°F
